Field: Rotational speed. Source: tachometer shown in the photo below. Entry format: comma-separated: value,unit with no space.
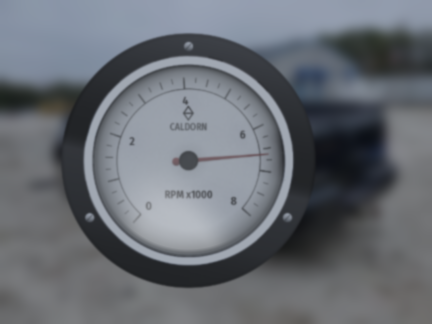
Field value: 6625,rpm
